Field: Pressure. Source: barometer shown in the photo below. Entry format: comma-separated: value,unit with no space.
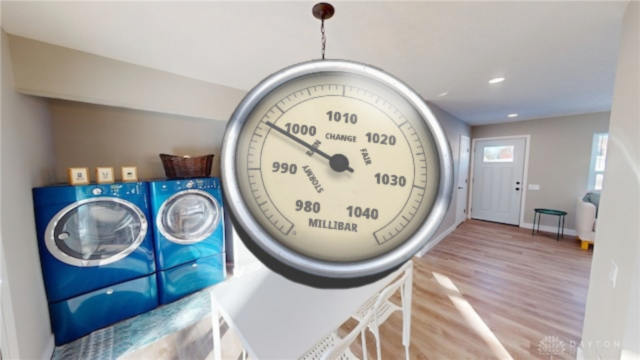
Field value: 997,mbar
